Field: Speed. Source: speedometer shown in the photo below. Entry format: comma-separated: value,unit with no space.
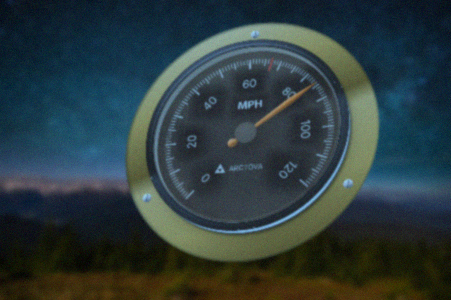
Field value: 85,mph
